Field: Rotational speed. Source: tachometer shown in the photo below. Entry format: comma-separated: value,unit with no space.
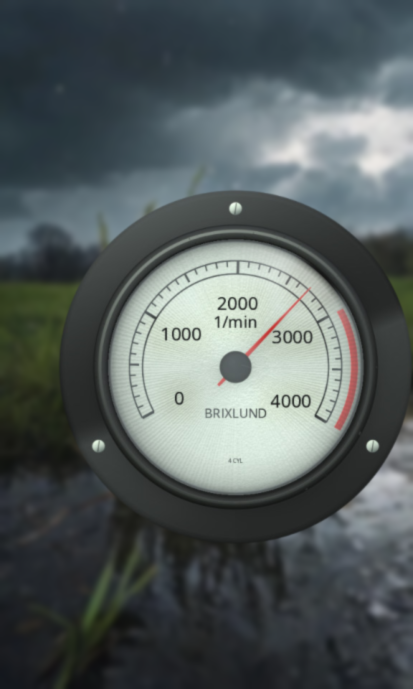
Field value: 2700,rpm
